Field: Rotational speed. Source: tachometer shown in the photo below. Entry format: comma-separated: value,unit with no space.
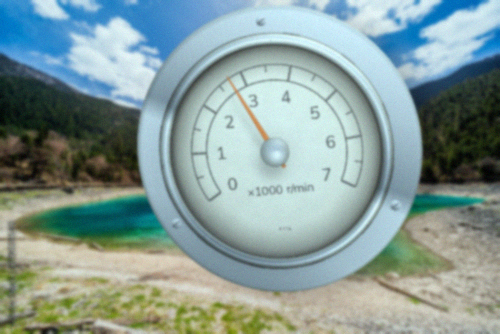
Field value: 2750,rpm
